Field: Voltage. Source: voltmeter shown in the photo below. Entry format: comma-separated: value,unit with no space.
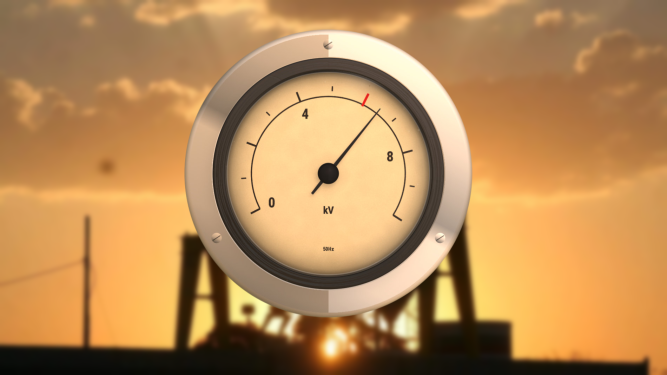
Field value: 6.5,kV
